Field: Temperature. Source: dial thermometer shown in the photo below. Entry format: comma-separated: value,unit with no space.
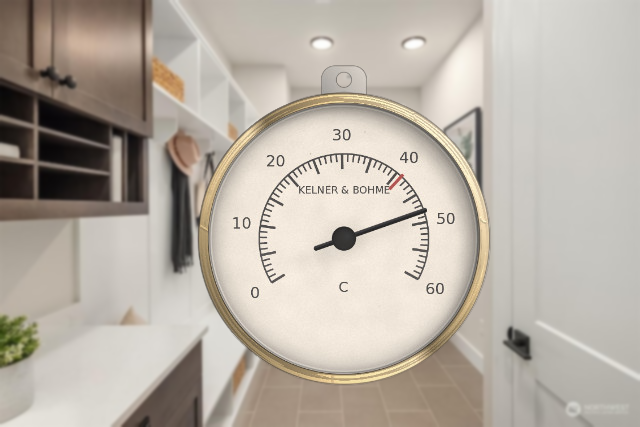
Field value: 48,°C
